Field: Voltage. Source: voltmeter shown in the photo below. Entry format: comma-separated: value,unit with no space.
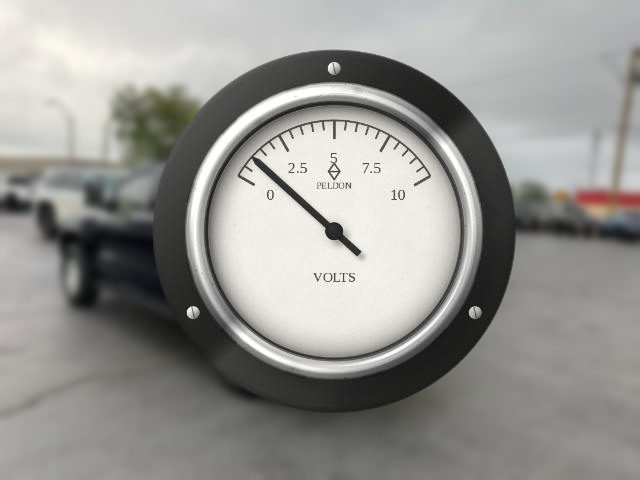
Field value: 1,V
